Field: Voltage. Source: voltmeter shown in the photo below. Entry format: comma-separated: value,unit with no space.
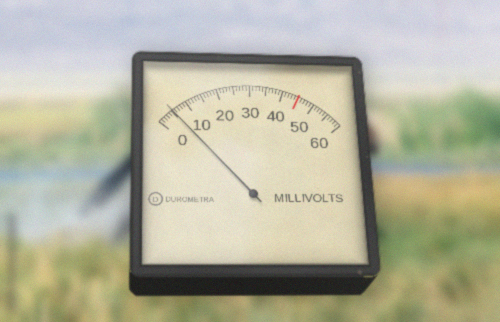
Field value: 5,mV
